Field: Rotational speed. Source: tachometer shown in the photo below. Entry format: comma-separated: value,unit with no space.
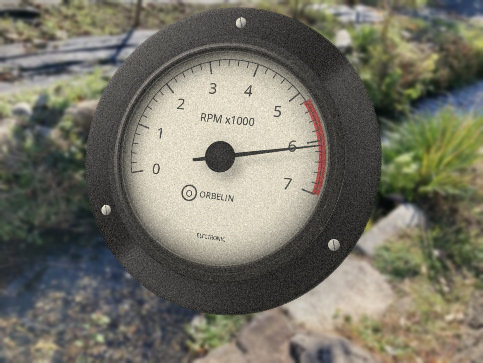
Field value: 6100,rpm
